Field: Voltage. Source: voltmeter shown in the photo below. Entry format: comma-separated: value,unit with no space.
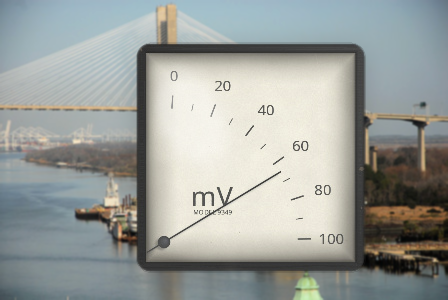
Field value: 65,mV
